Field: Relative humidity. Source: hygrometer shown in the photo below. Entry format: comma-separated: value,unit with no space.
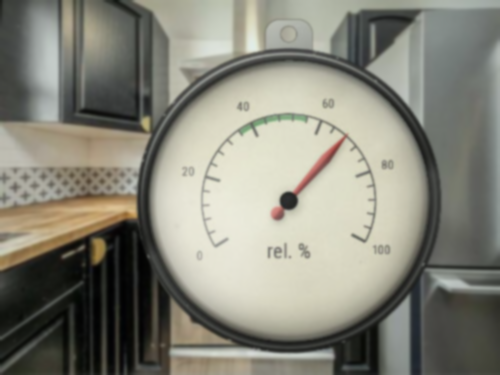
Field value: 68,%
